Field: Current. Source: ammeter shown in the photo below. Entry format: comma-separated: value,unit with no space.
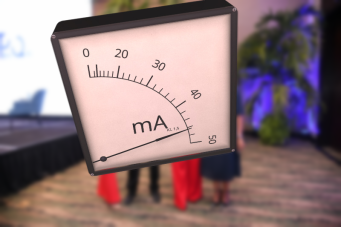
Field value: 46,mA
